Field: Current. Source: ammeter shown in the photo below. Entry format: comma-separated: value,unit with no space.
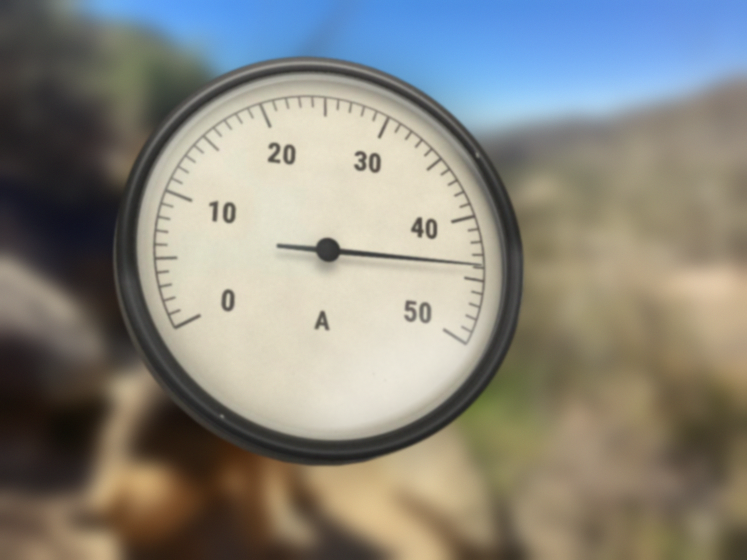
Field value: 44,A
